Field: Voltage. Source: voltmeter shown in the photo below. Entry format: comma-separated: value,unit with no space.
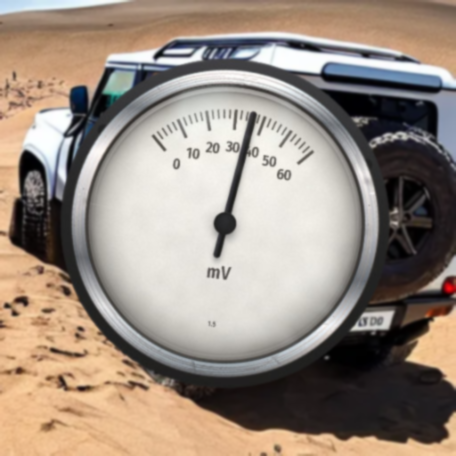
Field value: 36,mV
